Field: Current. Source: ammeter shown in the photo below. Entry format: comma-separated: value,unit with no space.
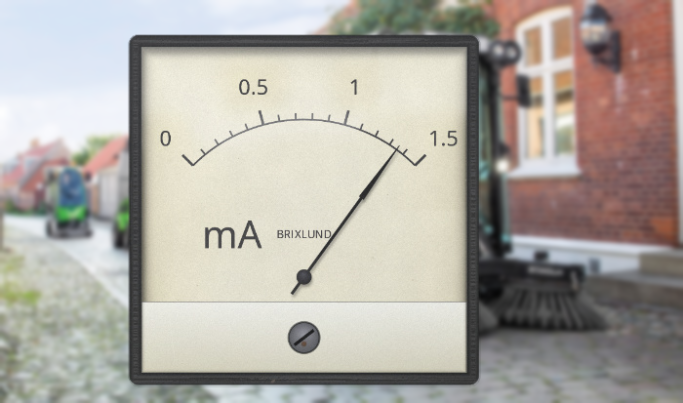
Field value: 1.35,mA
